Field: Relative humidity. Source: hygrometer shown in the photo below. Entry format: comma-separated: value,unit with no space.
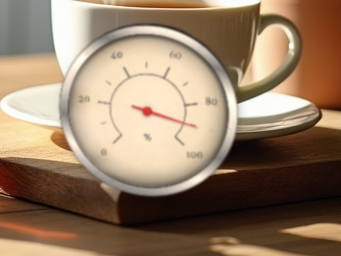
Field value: 90,%
